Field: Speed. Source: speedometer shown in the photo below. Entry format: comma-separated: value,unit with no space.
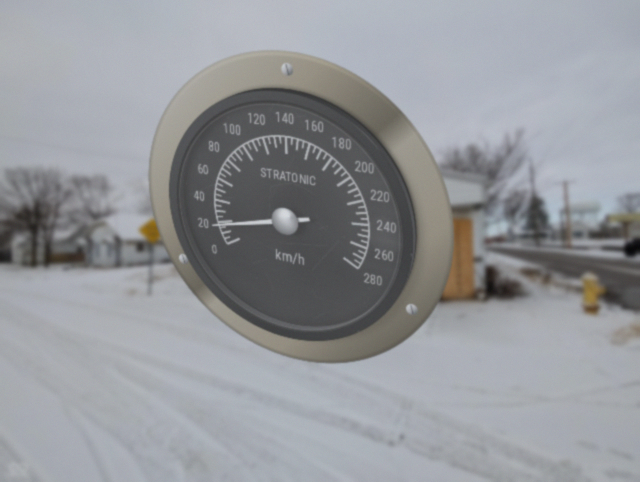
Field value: 20,km/h
